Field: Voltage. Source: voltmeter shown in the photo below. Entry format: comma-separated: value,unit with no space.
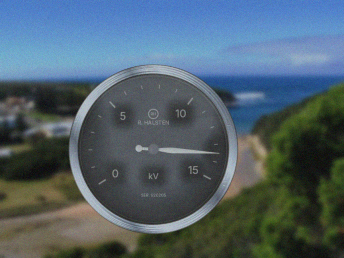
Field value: 13.5,kV
